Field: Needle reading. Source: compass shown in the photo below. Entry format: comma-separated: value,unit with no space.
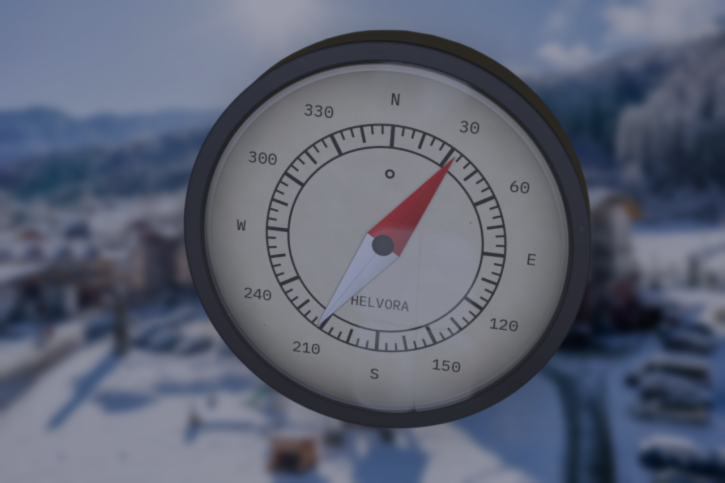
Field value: 32.5,°
